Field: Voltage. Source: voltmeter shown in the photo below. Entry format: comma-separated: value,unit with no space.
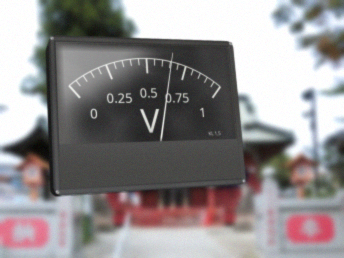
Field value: 0.65,V
